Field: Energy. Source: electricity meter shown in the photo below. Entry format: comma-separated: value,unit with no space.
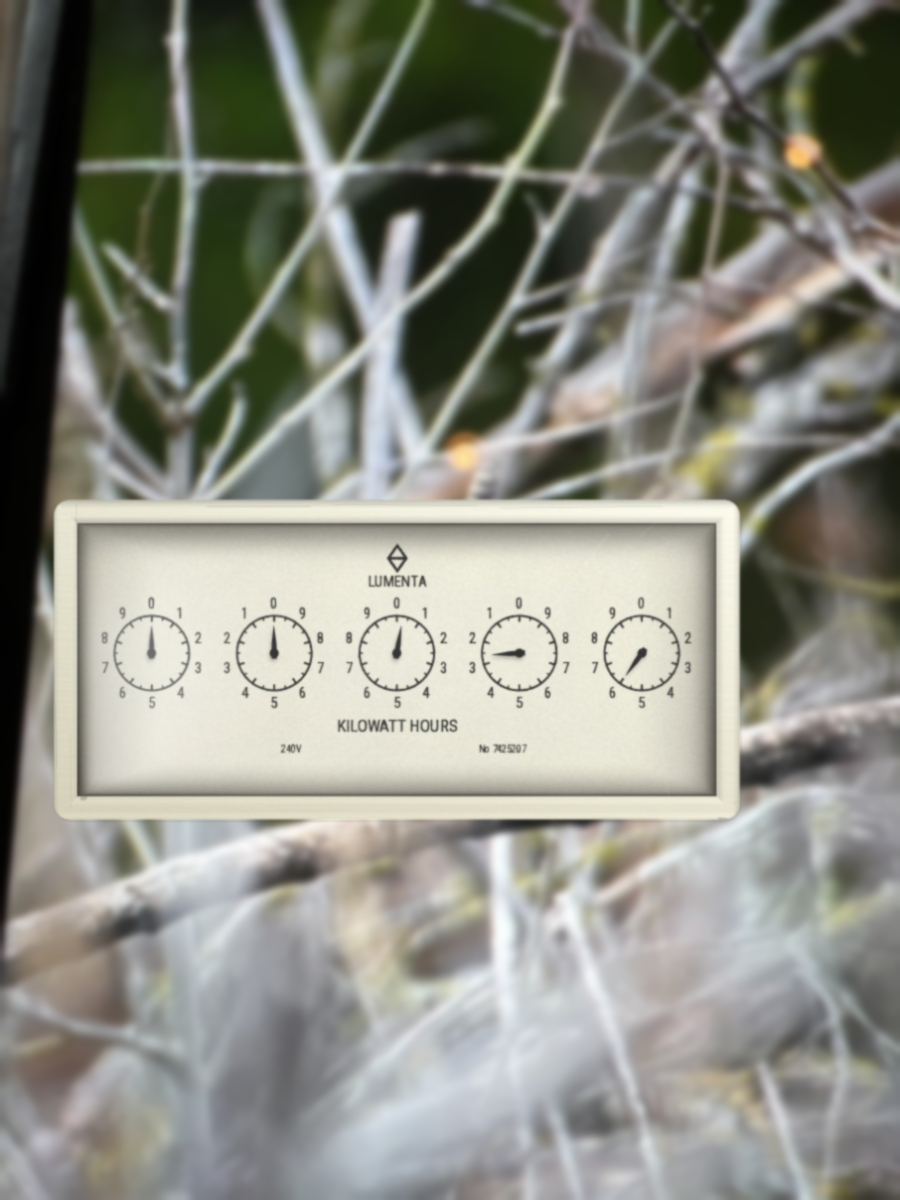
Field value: 26,kWh
